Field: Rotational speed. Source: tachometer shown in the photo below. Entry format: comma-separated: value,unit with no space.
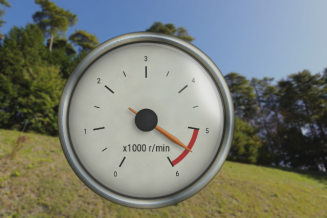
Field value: 5500,rpm
